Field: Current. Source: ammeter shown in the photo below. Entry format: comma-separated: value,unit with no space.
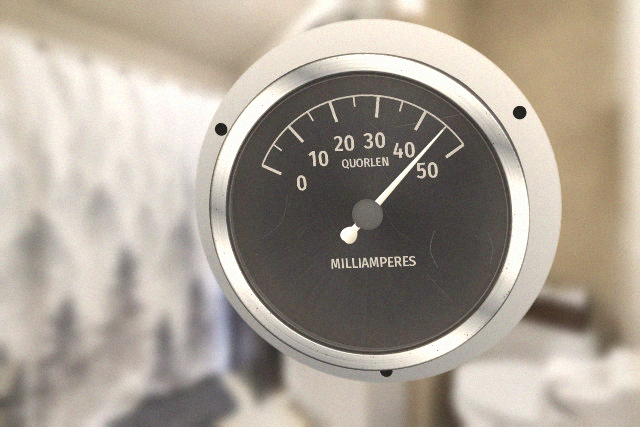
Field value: 45,mA
